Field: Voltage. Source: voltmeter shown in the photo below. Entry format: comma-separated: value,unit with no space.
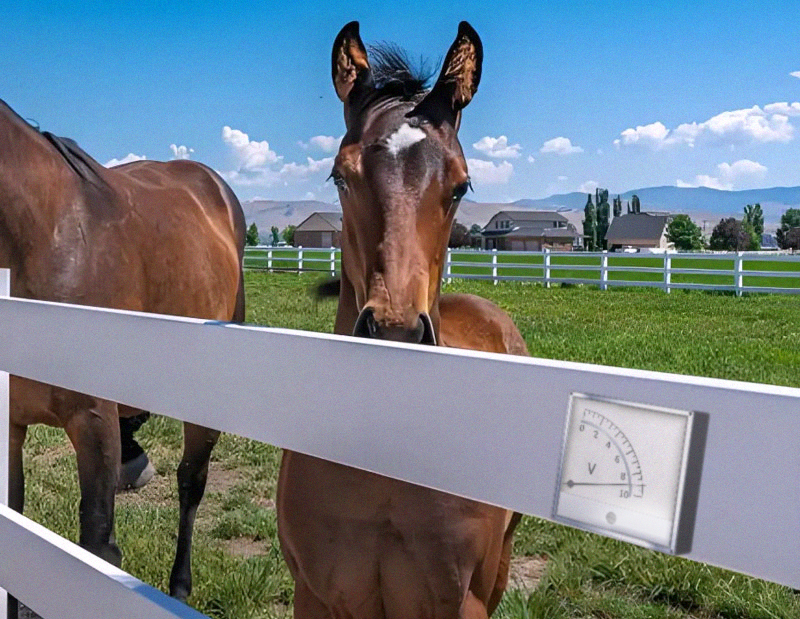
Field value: 9,V
